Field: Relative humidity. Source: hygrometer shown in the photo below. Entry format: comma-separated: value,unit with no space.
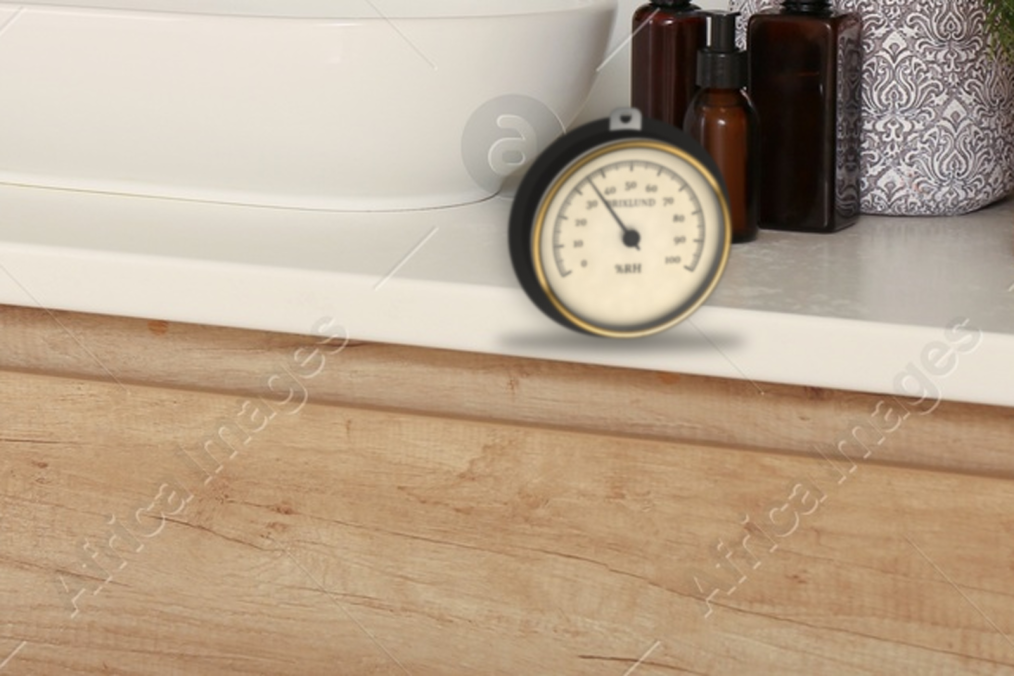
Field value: 35,%
